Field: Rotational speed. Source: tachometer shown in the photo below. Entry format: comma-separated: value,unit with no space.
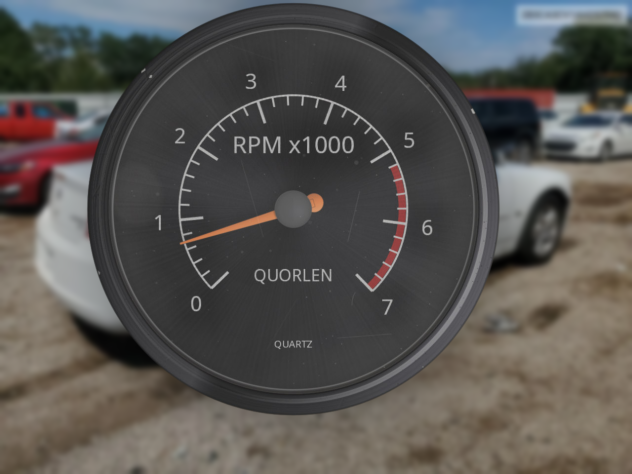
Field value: 700,rpm
